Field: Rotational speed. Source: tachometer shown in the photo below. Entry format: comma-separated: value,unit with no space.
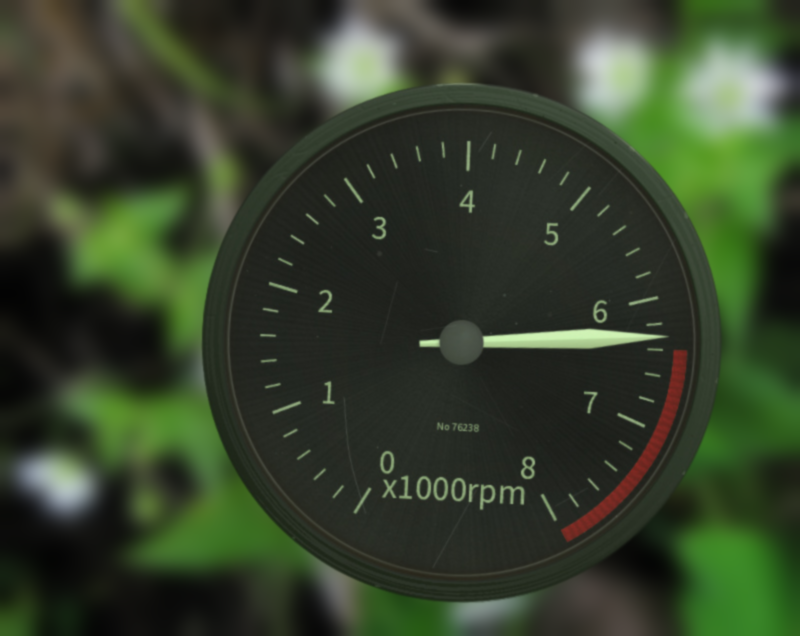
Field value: 6300,rpm
